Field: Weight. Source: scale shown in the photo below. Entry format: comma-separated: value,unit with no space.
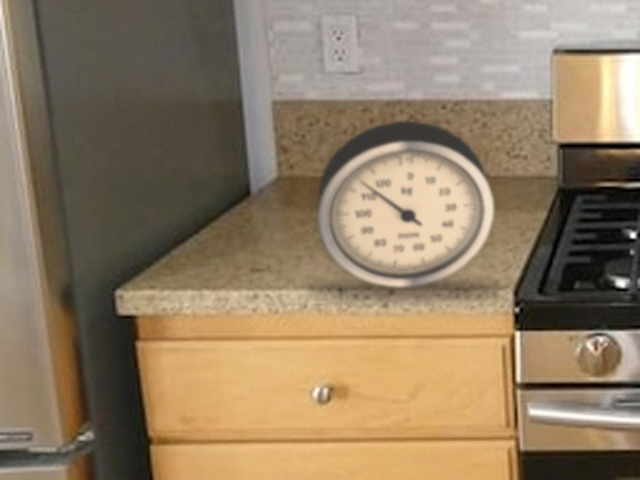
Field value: 115,kg
